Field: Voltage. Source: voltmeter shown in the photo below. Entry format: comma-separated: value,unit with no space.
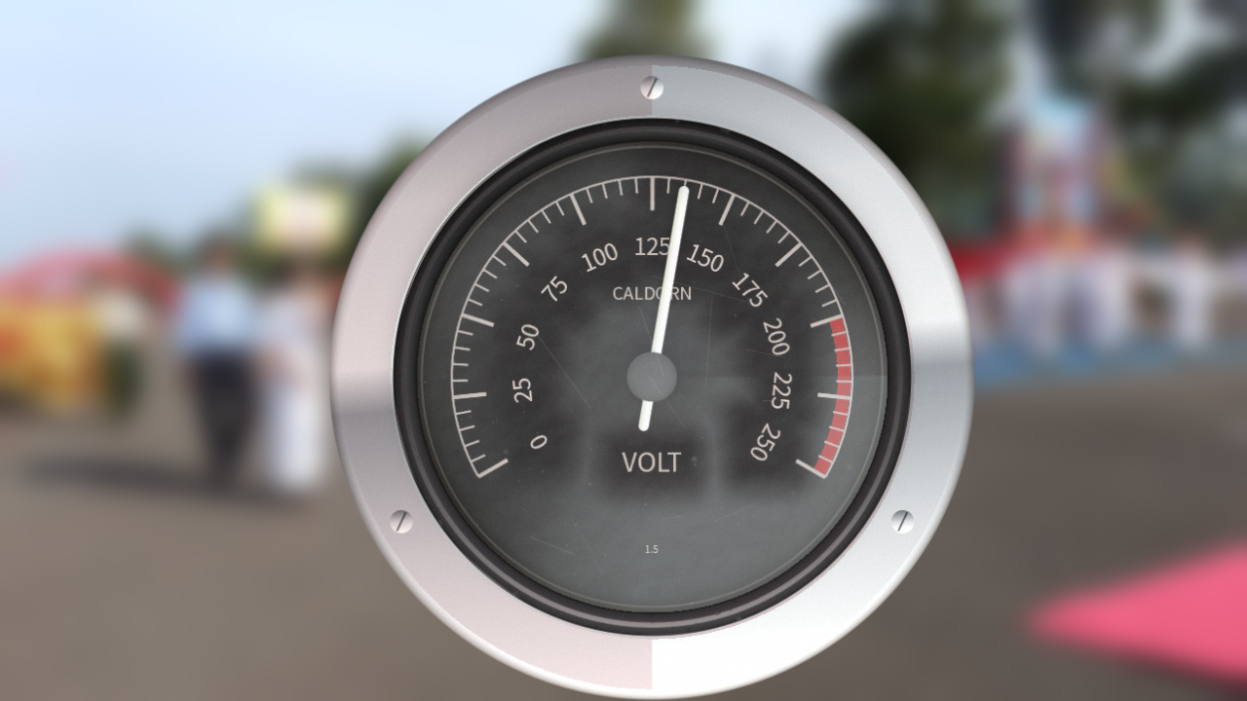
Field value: 135,V
